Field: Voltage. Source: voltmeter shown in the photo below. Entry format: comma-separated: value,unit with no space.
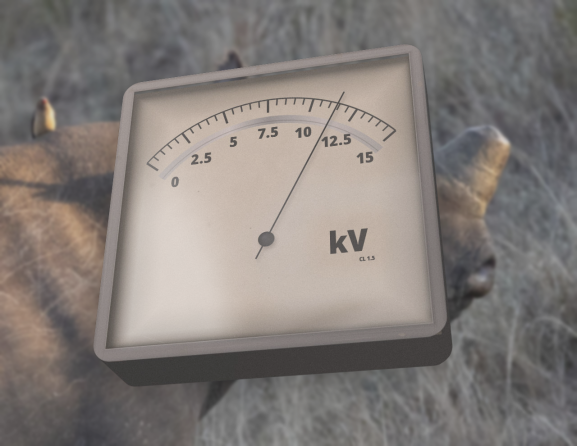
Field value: 11.5,kV
